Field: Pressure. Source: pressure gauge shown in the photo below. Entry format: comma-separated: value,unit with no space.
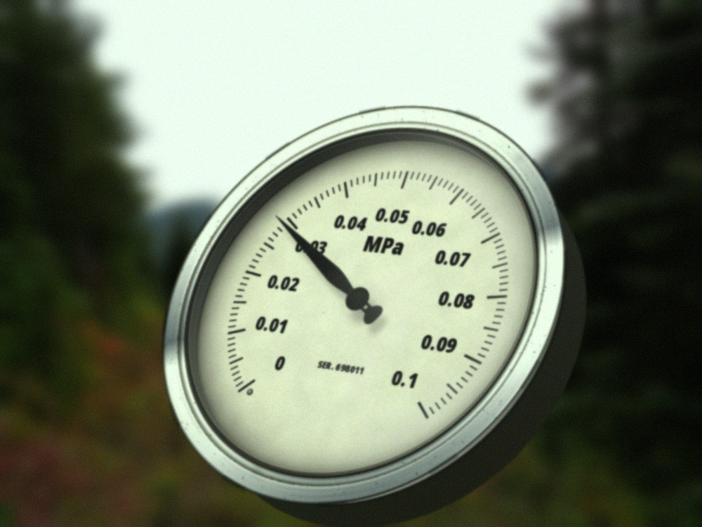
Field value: 0.029,MPa
